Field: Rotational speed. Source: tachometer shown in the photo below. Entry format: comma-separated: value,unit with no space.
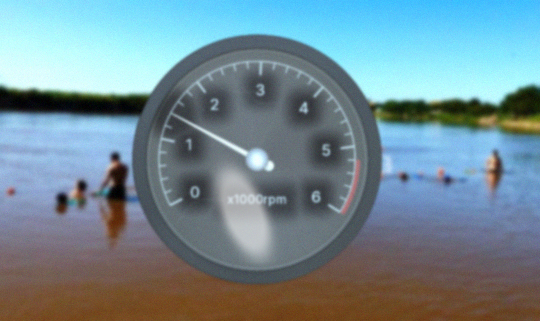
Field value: 1400,rpm
